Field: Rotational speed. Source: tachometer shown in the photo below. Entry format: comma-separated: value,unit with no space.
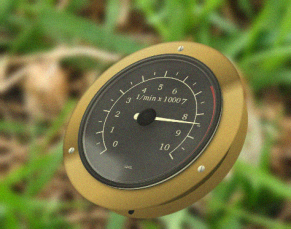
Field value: 8500,rpm
